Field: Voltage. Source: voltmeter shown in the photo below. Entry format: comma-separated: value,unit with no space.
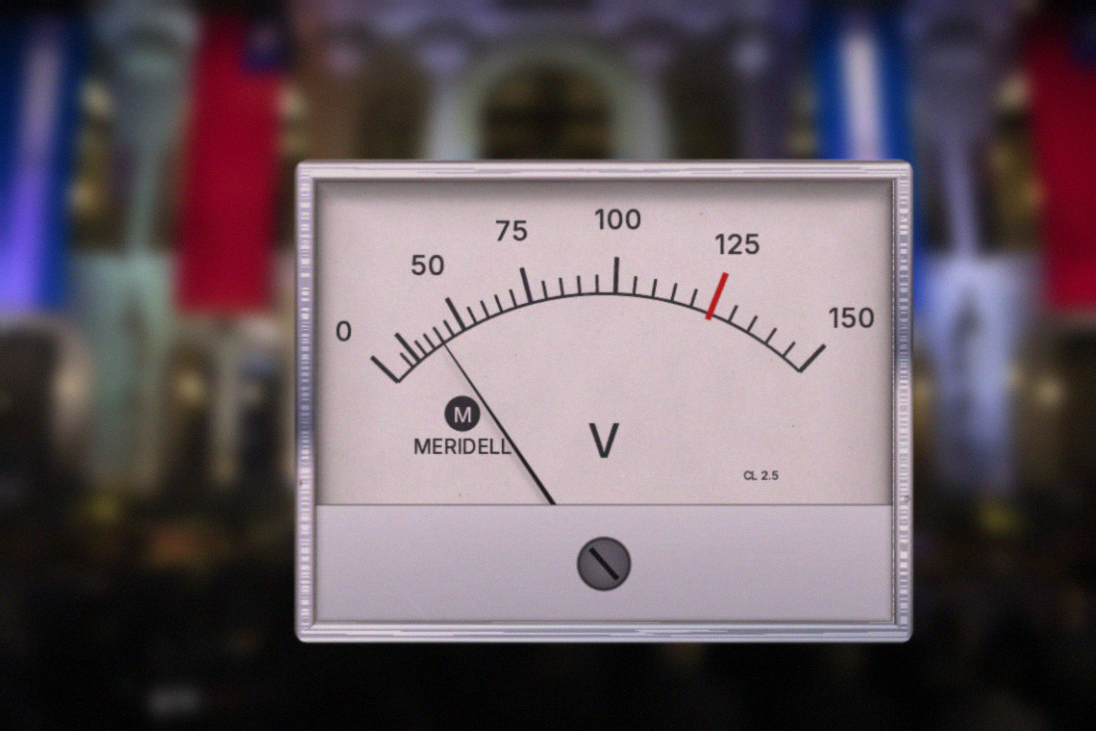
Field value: 40,V
